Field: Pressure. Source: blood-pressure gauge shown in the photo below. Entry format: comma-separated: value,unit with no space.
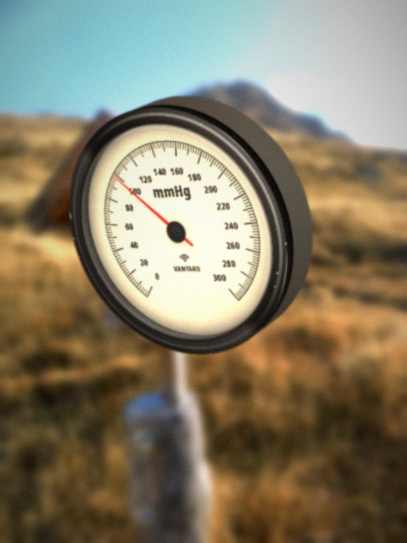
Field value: 100,mmHg
